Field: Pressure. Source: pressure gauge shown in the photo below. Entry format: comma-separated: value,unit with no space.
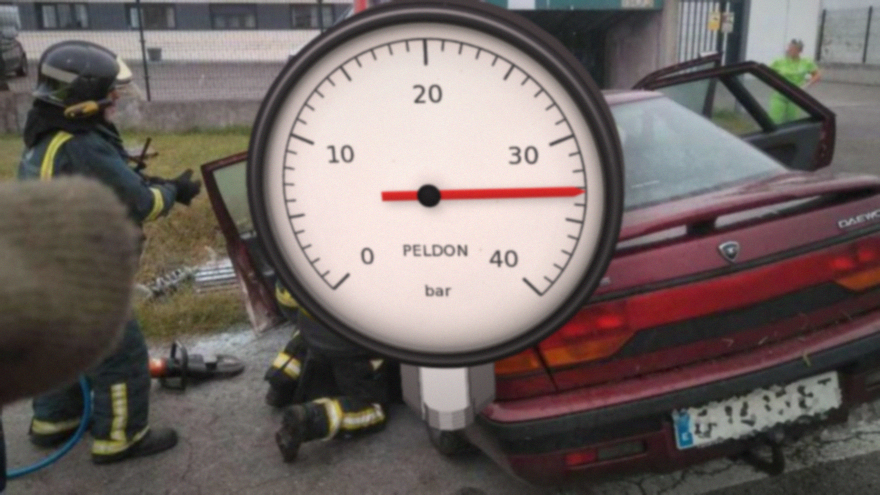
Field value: 33,bar
